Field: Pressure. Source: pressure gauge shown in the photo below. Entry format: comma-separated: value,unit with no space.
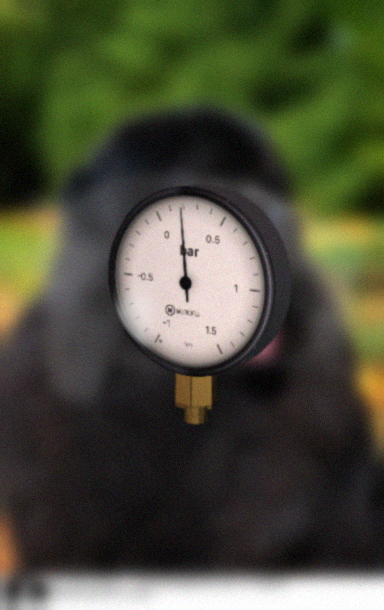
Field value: 0.2,bar
